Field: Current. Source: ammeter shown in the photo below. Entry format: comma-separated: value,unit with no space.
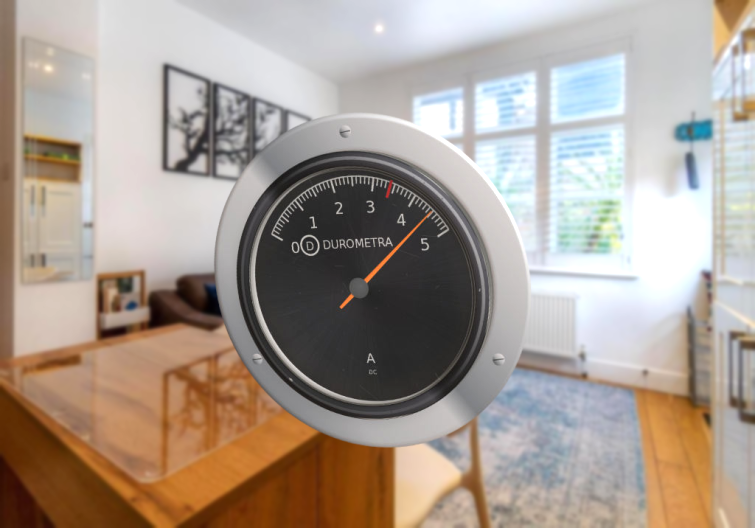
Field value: 4.5,A
